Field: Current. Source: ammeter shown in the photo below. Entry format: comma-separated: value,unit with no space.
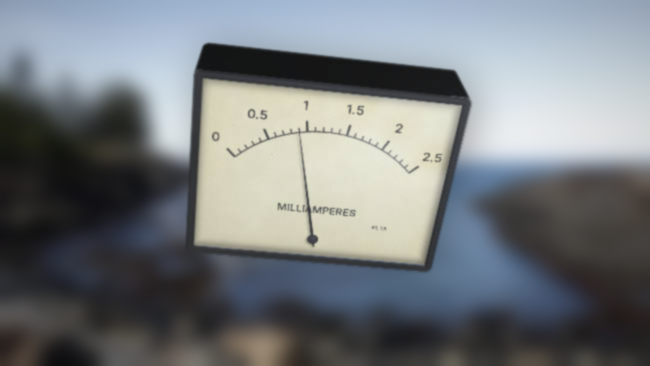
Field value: 0.9,mA
